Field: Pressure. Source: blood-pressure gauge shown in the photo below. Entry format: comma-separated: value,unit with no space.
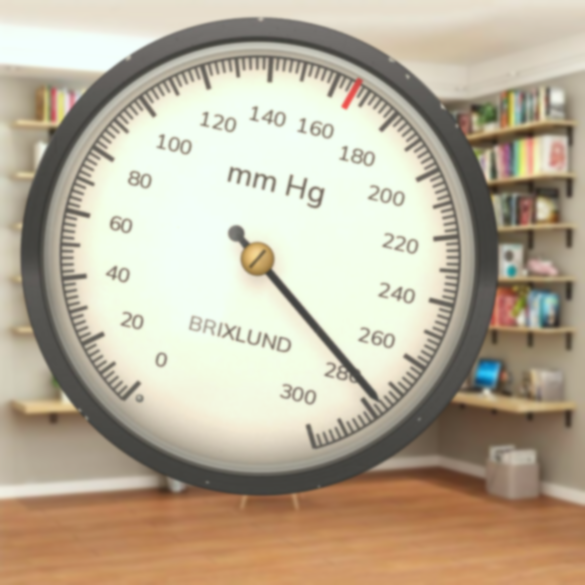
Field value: 276,mmHg
